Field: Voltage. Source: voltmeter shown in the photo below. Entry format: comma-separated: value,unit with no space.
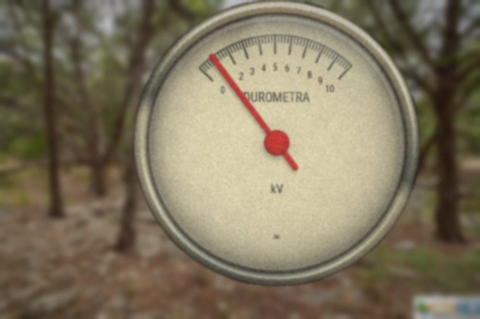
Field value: 1,kV
